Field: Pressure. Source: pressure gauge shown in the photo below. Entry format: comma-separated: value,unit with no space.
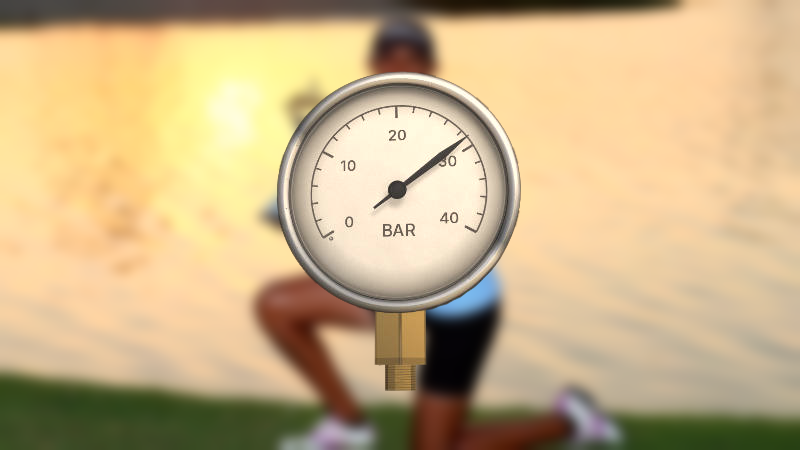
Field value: 29,bar
